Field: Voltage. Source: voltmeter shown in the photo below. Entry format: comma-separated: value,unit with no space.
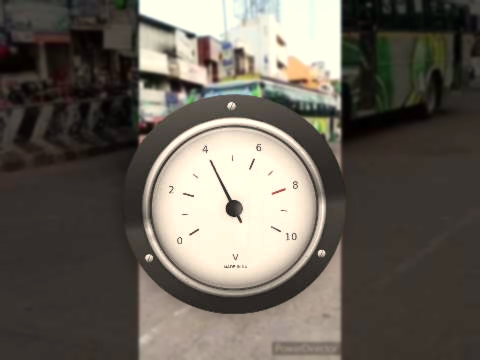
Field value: 4,V
